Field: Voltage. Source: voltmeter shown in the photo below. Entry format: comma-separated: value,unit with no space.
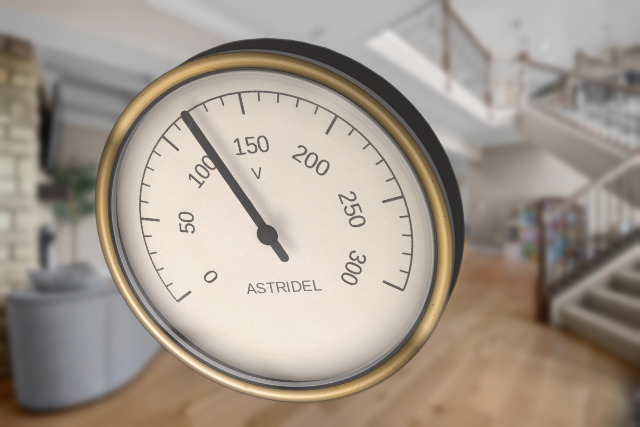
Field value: 120,V
